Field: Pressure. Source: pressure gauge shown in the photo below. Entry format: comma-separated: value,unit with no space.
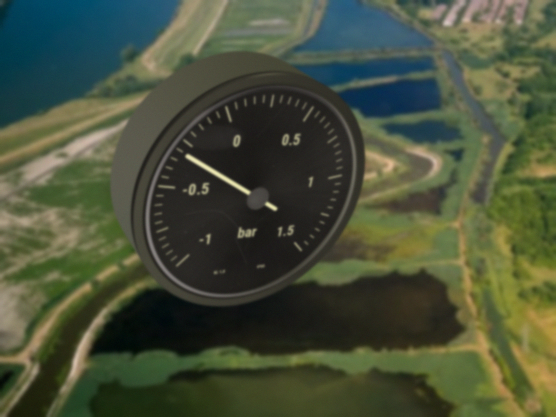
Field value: -0.3,bar
